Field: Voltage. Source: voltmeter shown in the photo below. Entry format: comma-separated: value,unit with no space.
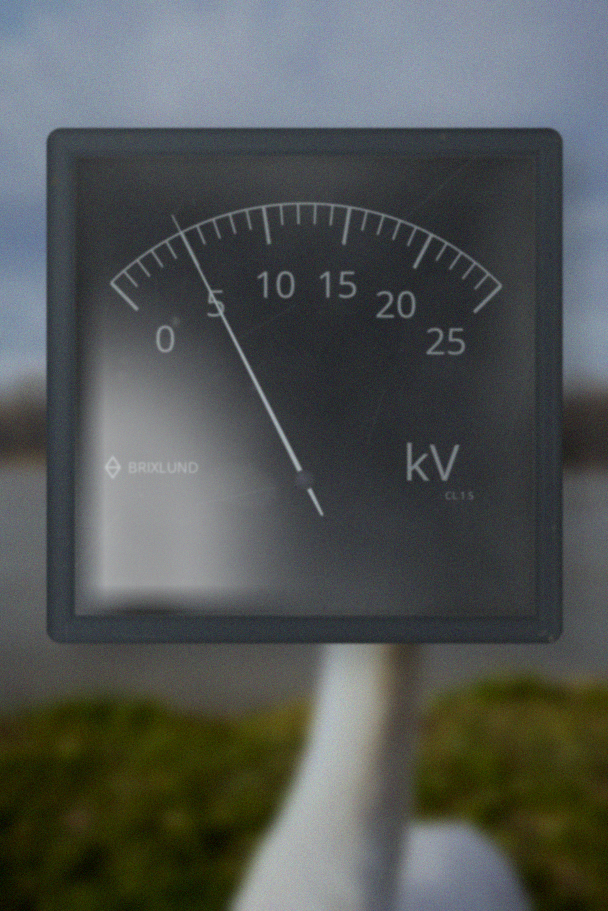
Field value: 5,kV
